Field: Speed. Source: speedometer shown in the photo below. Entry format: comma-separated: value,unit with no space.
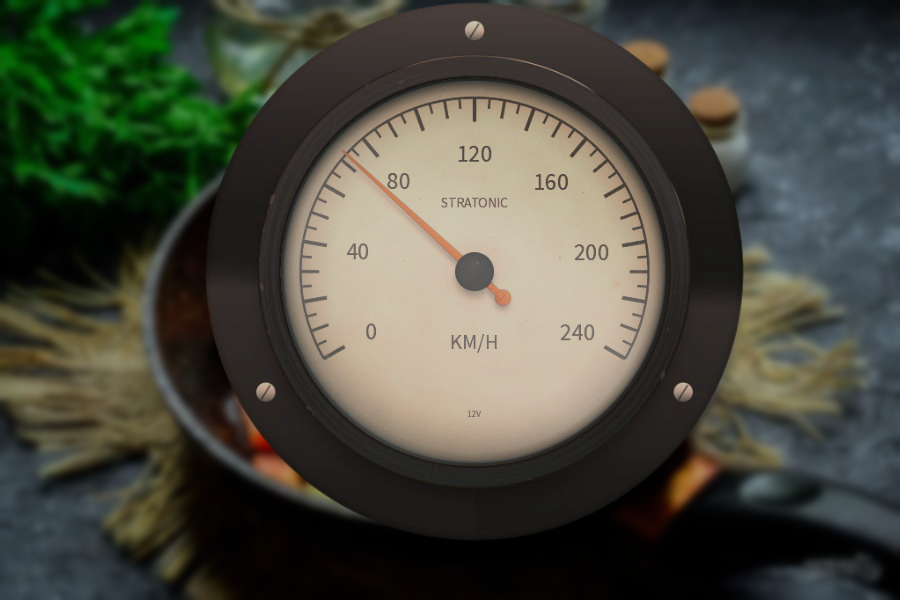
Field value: 72.5,km/h
